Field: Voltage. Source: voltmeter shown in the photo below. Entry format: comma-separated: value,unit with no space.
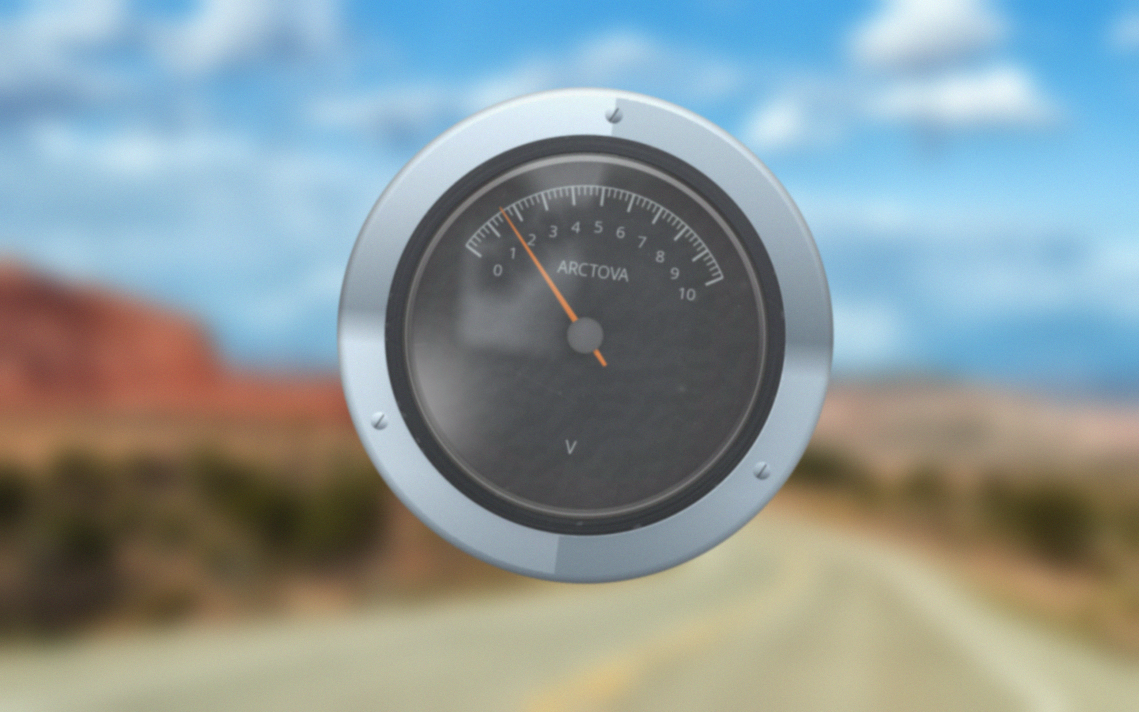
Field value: 1.6,V
